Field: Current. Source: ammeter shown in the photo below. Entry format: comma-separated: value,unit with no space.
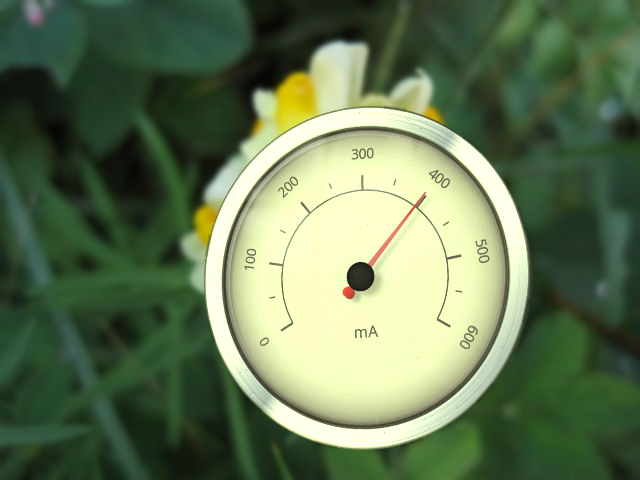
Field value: 400,mA
